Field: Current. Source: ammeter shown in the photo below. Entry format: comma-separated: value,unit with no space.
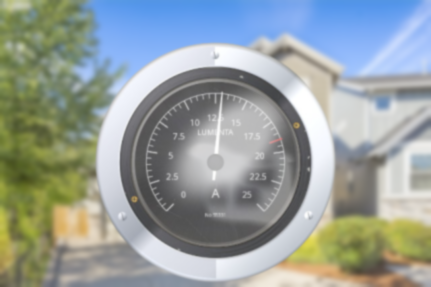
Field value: 13,A
